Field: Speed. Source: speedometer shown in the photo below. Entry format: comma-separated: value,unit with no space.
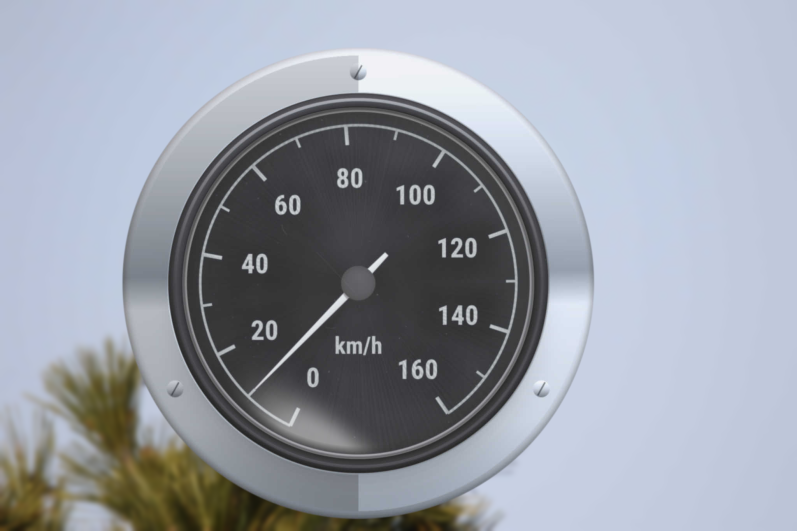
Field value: 10,km/h
